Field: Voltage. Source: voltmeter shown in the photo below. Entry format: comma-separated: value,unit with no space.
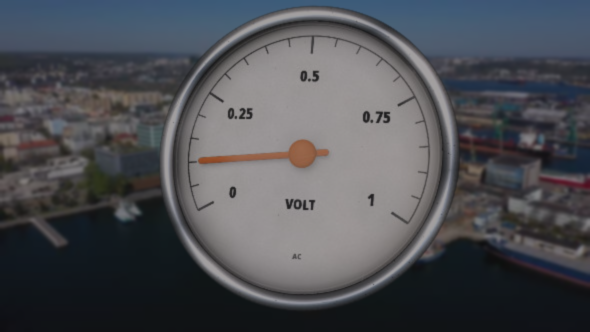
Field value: 0.1,V
